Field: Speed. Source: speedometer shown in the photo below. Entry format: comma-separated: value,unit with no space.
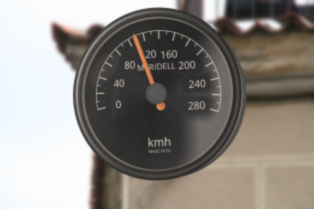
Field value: 110,km/h
